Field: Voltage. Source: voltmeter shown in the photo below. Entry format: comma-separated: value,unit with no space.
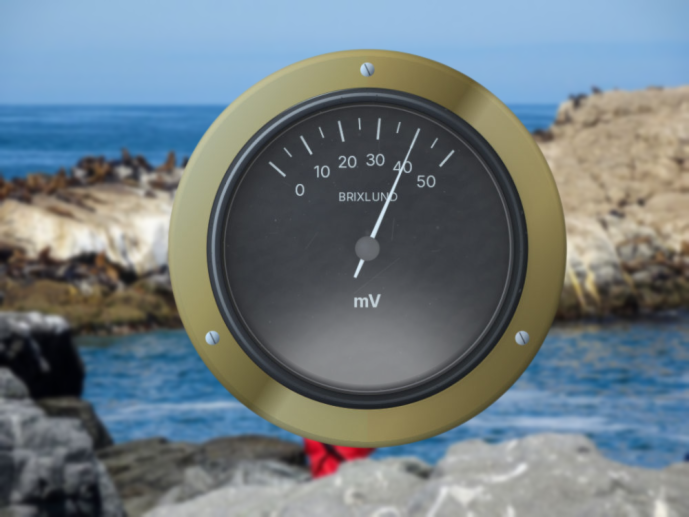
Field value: 40,mV
